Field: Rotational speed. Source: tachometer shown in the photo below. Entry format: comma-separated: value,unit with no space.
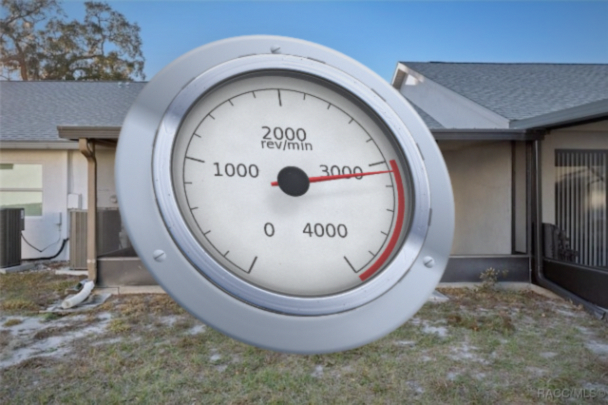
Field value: 3100,rpm
